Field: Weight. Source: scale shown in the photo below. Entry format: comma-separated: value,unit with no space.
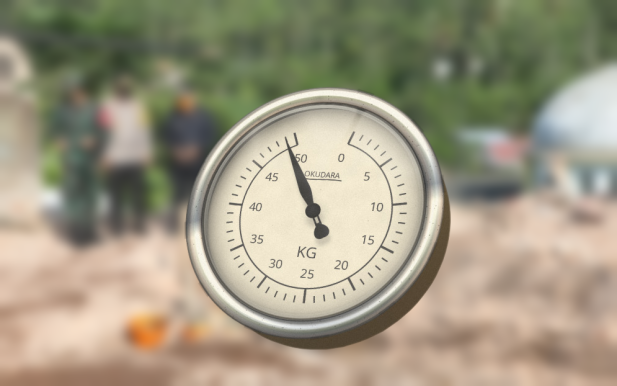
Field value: 49,kg
